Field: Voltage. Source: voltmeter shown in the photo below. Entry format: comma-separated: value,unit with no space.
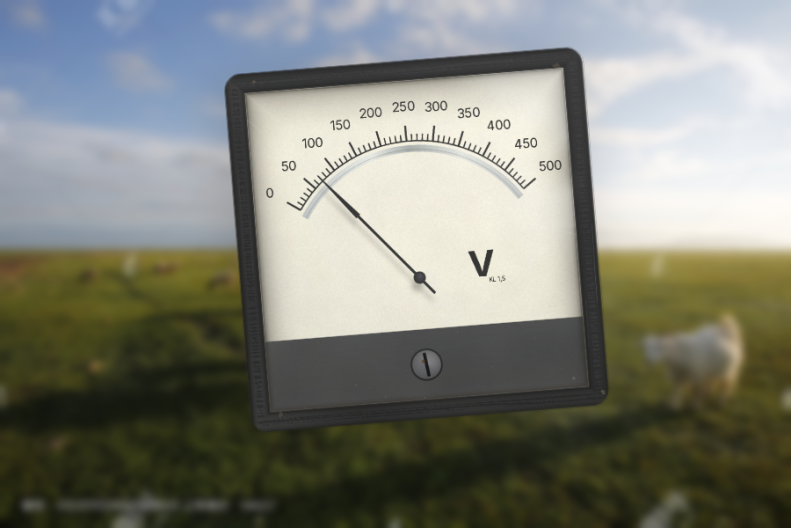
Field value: 70,V
